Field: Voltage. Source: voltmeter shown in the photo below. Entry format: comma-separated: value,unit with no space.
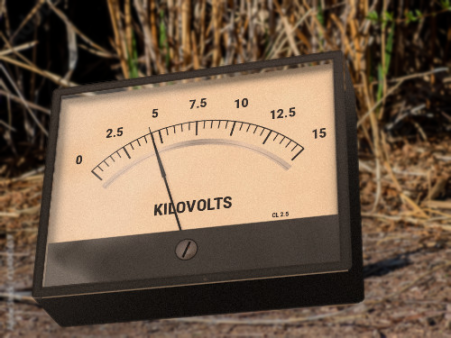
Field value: 4.5,kV
